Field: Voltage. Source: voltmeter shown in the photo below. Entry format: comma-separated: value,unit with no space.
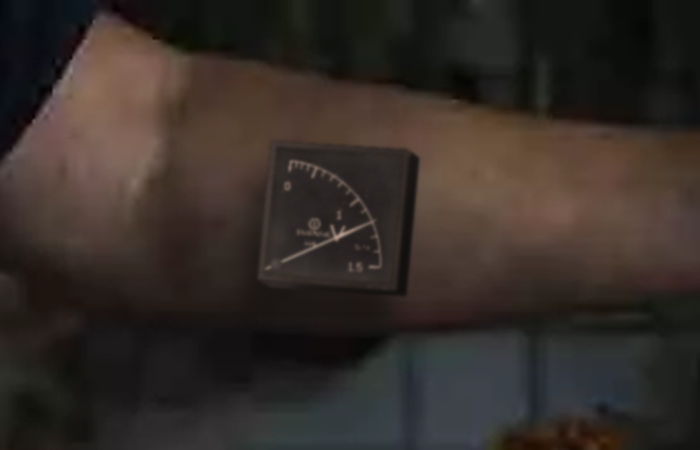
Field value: 1.2,V
